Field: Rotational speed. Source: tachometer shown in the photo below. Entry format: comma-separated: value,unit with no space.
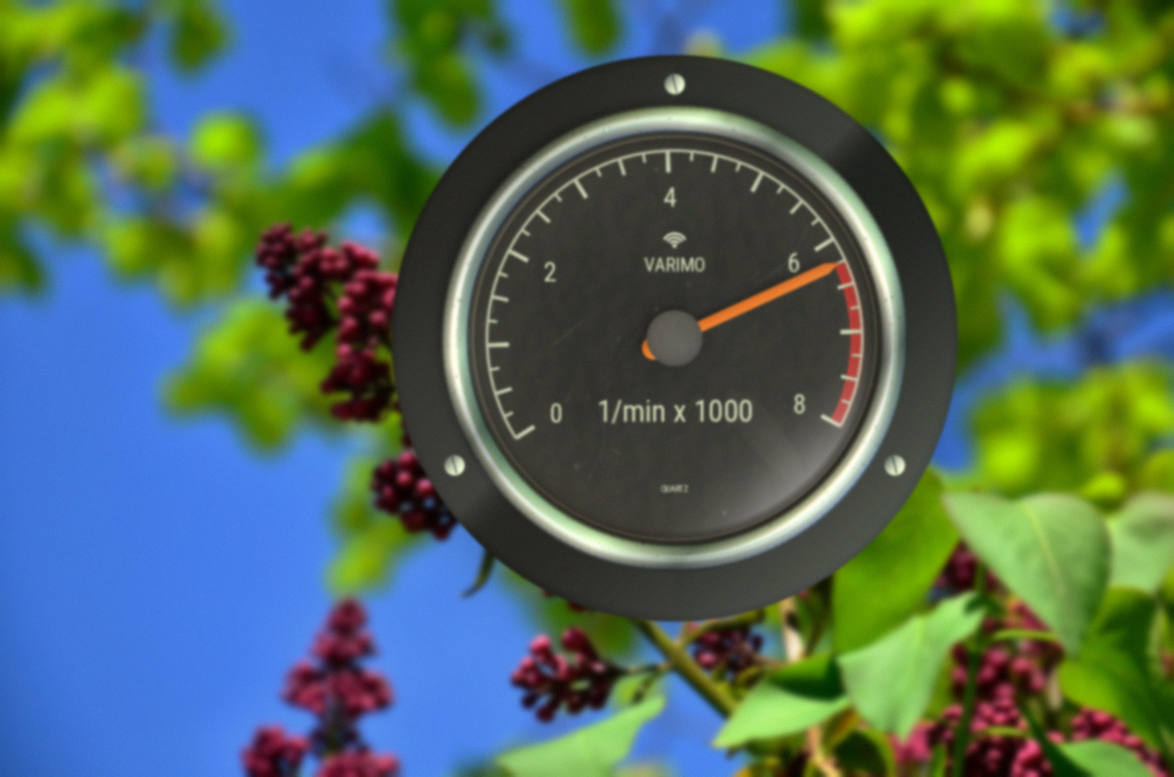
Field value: 6250,rpm
